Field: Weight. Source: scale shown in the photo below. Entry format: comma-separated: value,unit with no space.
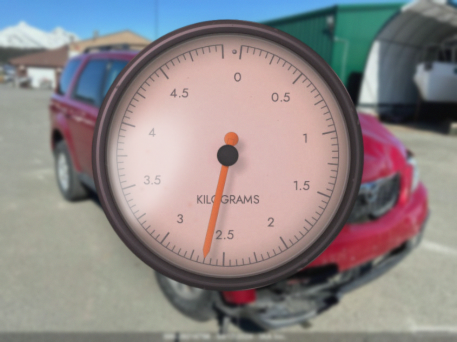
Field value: 2.65,kg
